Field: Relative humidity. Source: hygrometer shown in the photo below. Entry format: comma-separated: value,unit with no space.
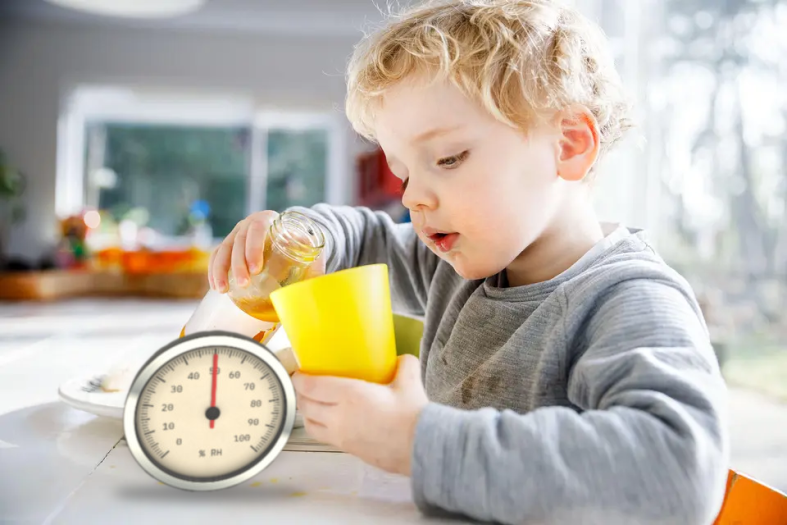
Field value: 50,%
